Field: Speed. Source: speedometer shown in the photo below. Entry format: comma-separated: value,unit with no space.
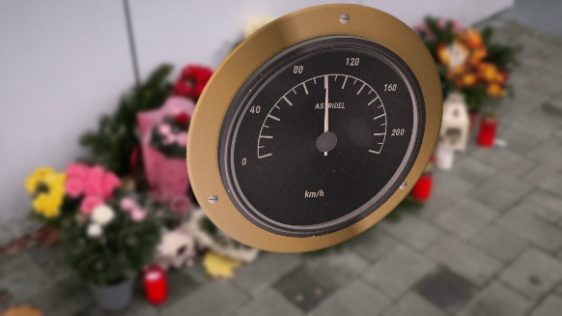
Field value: 100,km/h
